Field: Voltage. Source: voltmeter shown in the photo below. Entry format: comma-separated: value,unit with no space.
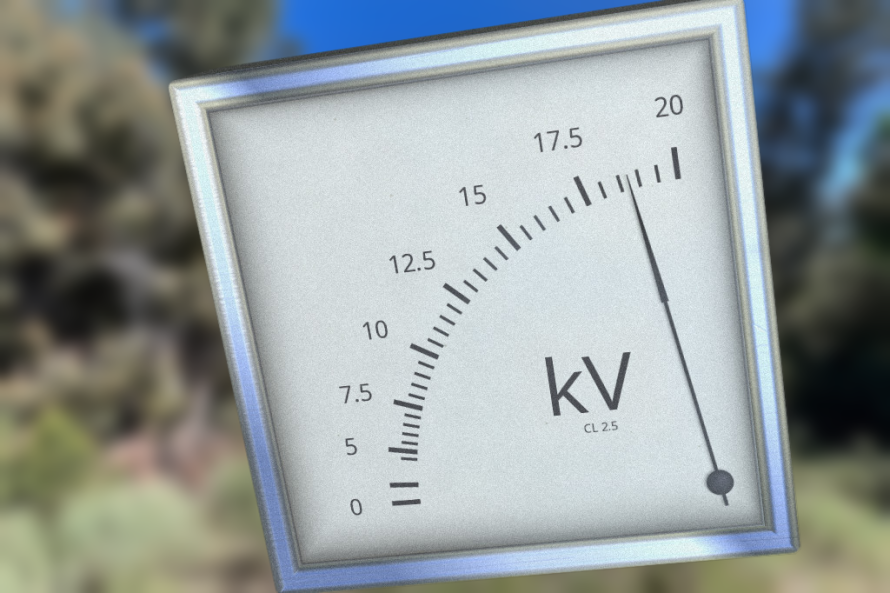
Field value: 18.75,kV
